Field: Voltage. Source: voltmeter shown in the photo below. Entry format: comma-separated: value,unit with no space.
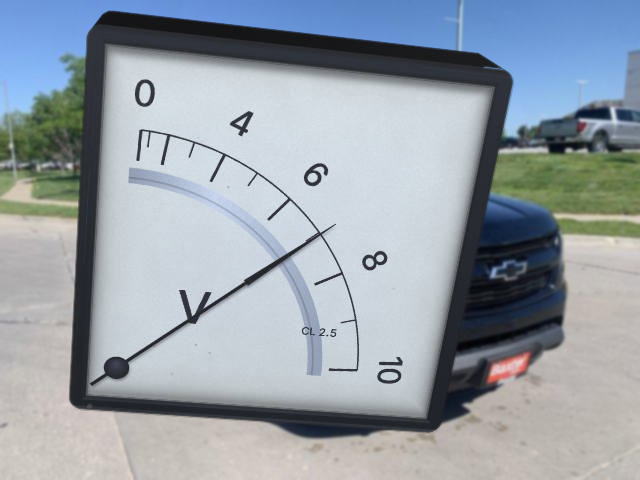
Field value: 7,V
